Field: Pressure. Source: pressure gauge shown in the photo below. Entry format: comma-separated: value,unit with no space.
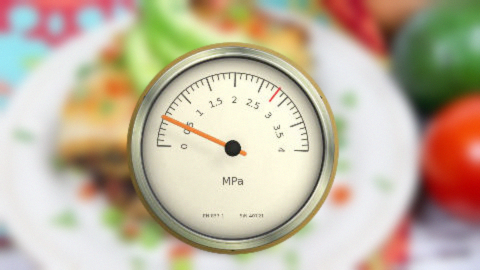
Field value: 0.5,MPa
